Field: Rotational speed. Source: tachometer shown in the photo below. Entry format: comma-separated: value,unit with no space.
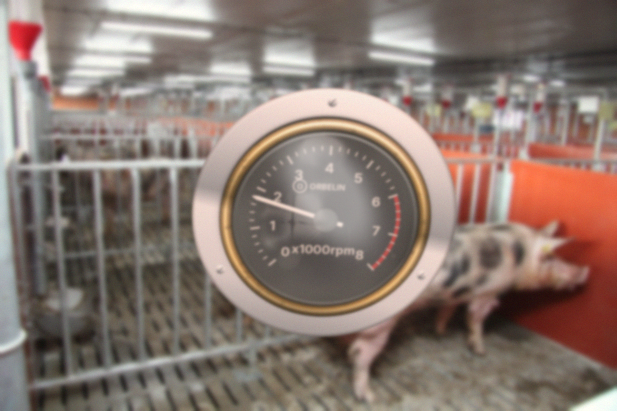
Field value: 1800,rpm
